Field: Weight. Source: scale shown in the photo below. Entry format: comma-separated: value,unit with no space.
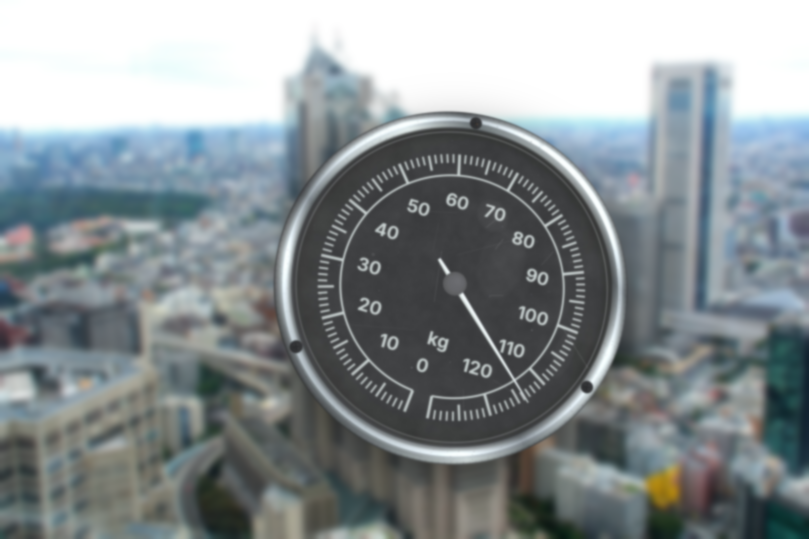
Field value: 114,kg
